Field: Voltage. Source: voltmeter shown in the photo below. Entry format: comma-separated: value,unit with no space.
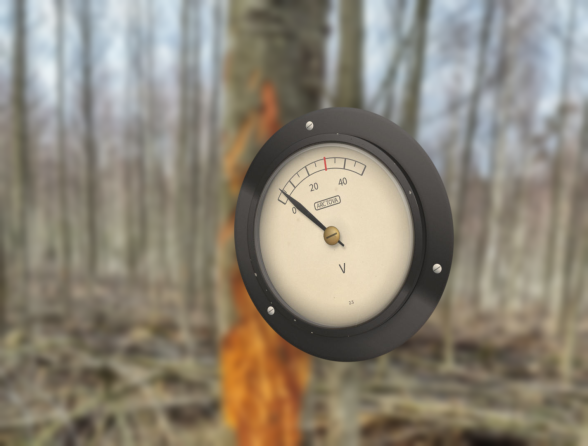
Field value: 5,V
